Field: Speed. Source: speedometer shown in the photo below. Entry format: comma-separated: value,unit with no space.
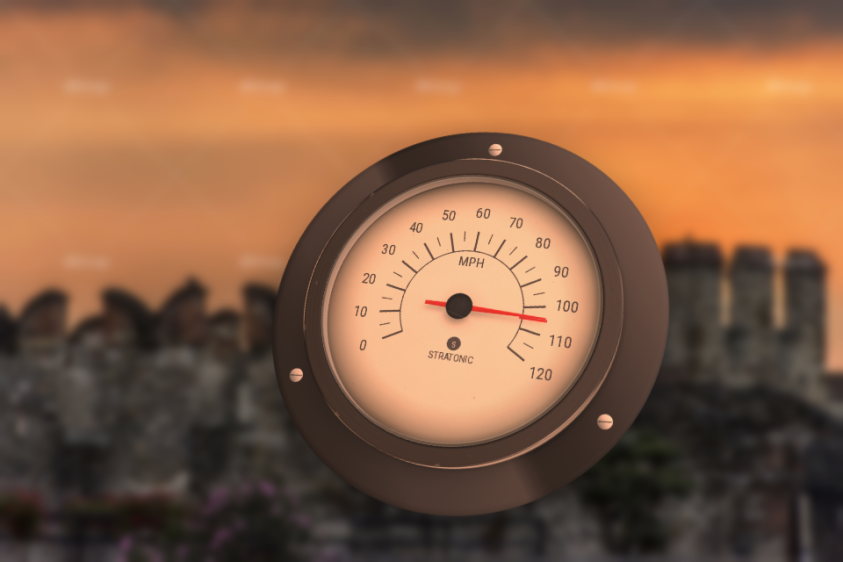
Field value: 105,mph
